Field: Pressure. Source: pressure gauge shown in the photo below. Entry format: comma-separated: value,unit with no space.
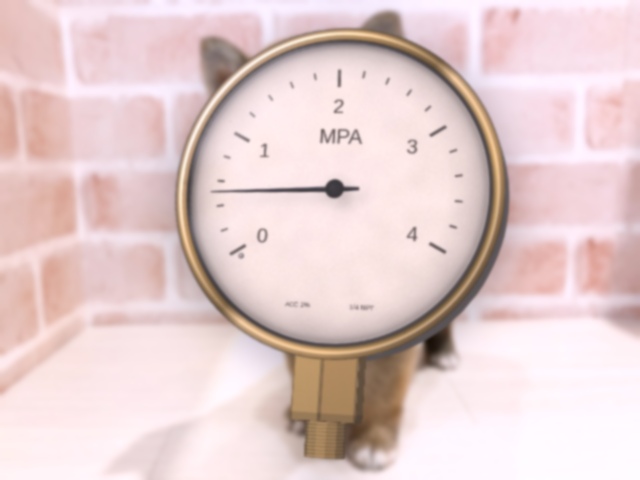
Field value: 0.5,MPa
